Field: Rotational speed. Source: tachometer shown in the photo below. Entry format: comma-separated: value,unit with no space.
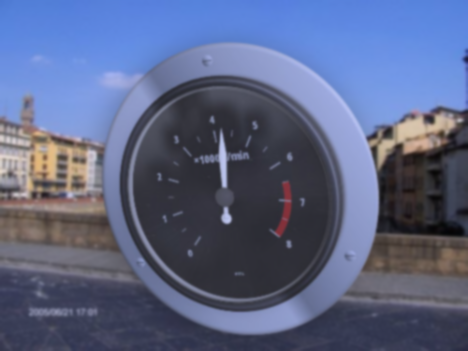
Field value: 4250,rpm
